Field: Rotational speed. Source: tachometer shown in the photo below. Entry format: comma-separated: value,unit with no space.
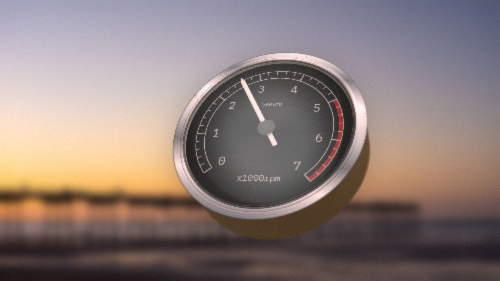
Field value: 2600,rpm
